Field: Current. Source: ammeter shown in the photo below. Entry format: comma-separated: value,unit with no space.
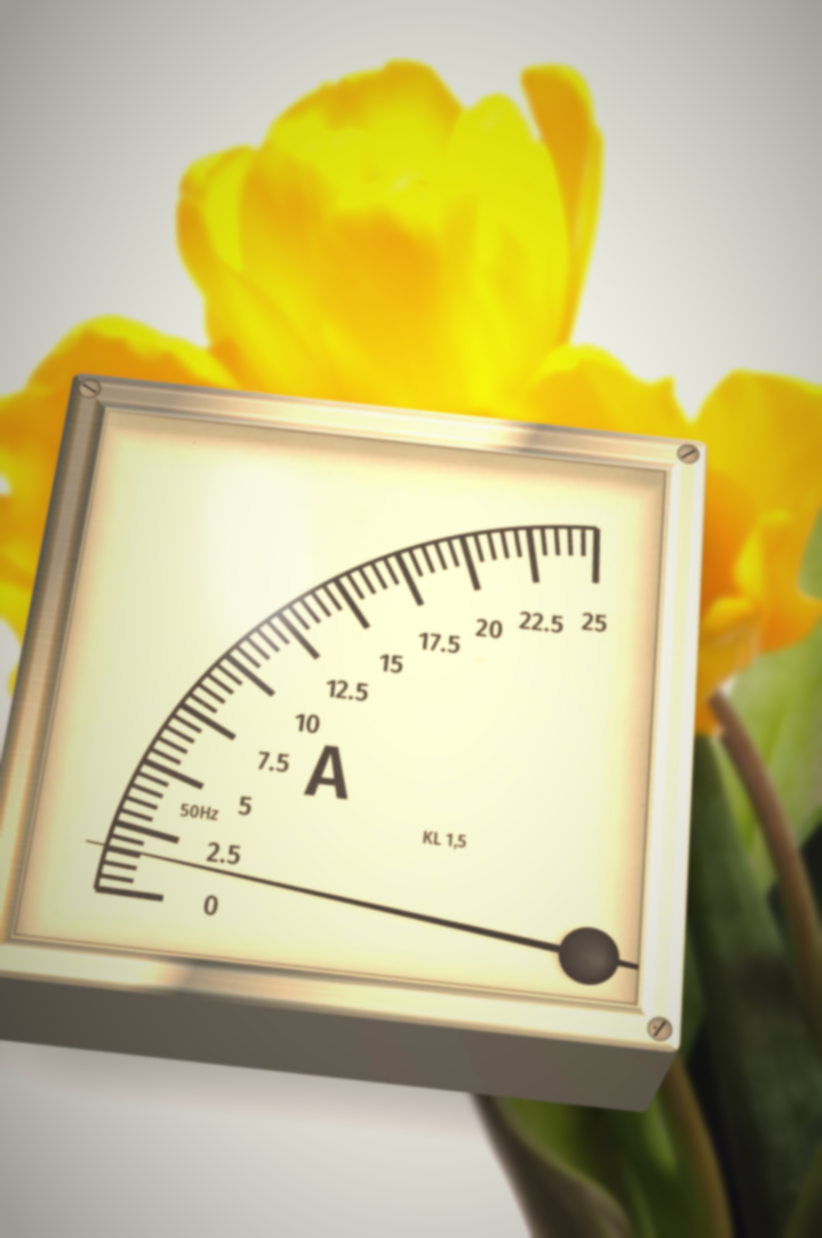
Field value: 1.5,A
